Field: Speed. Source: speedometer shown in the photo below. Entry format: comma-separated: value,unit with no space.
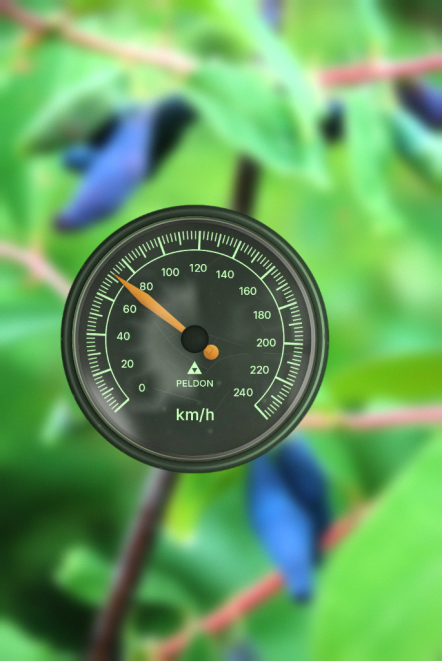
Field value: 72,km/h
